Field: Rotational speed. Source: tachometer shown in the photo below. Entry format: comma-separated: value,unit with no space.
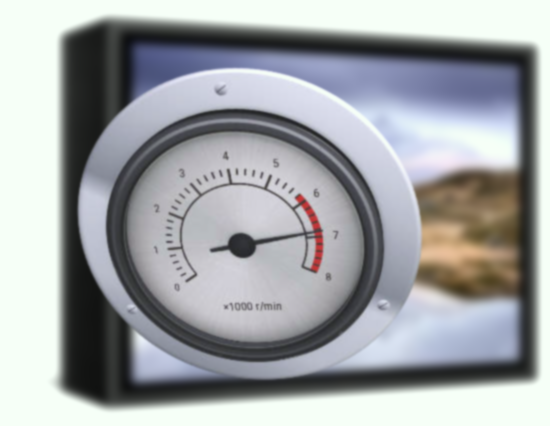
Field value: 6800,rpm
